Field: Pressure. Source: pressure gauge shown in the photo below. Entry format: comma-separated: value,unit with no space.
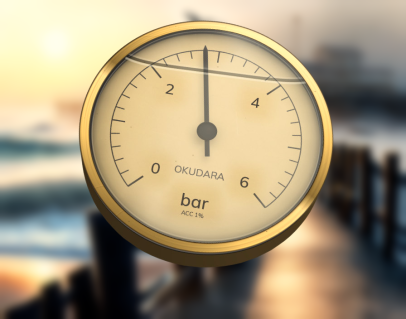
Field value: 2.8,bar
